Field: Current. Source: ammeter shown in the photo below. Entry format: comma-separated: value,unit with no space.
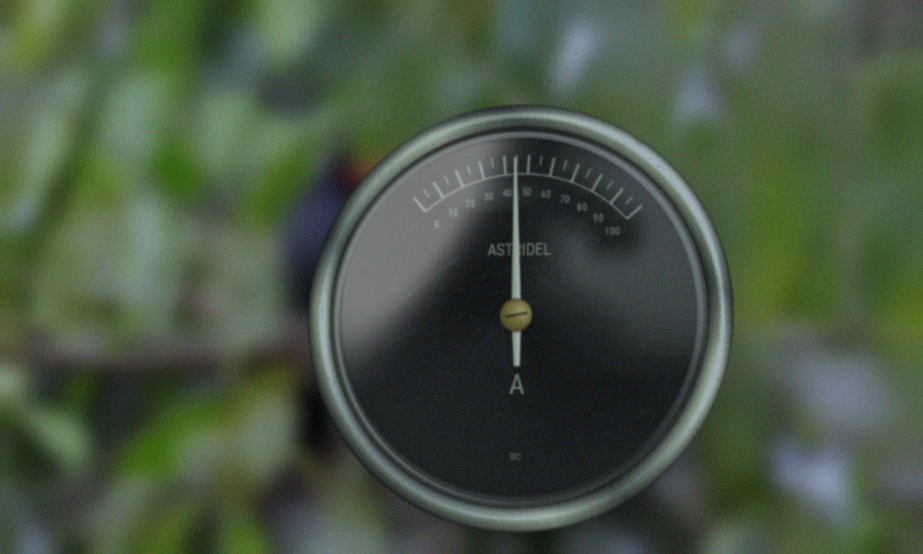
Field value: 45,A
